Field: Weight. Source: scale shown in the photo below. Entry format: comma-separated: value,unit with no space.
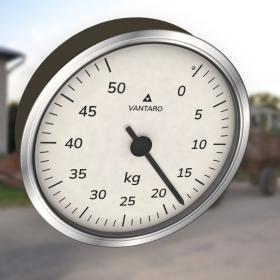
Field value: 18,kg
